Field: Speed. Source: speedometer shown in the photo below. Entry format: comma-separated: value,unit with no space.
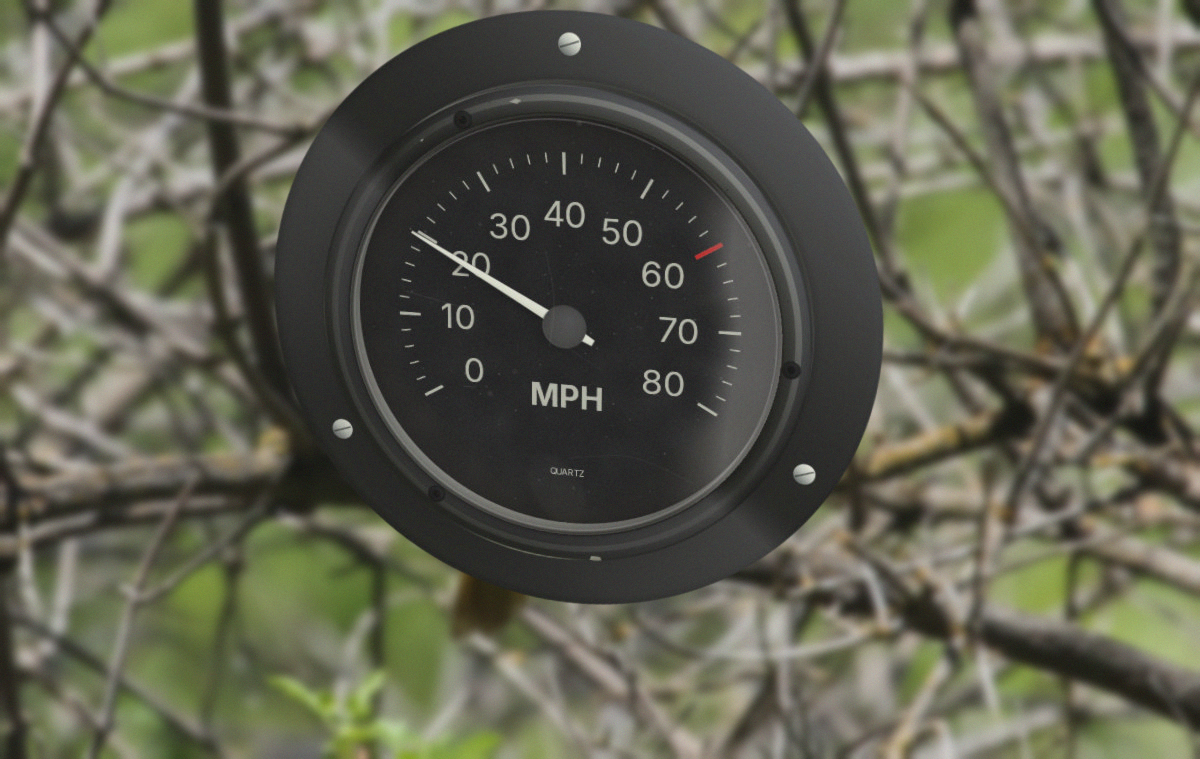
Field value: 20,mph
